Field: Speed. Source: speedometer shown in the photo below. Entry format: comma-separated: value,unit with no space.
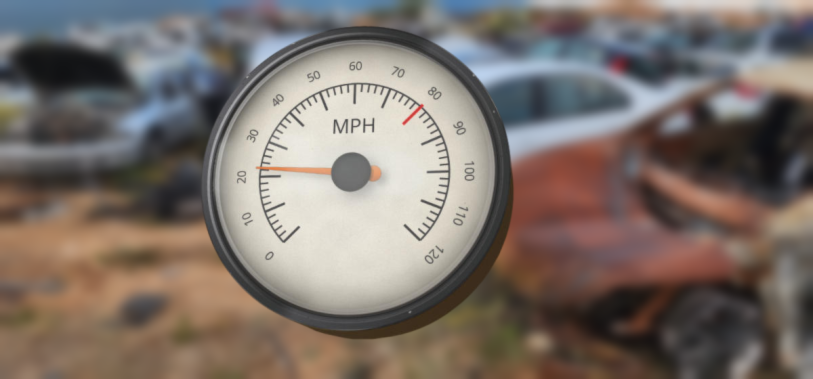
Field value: 22,mph
